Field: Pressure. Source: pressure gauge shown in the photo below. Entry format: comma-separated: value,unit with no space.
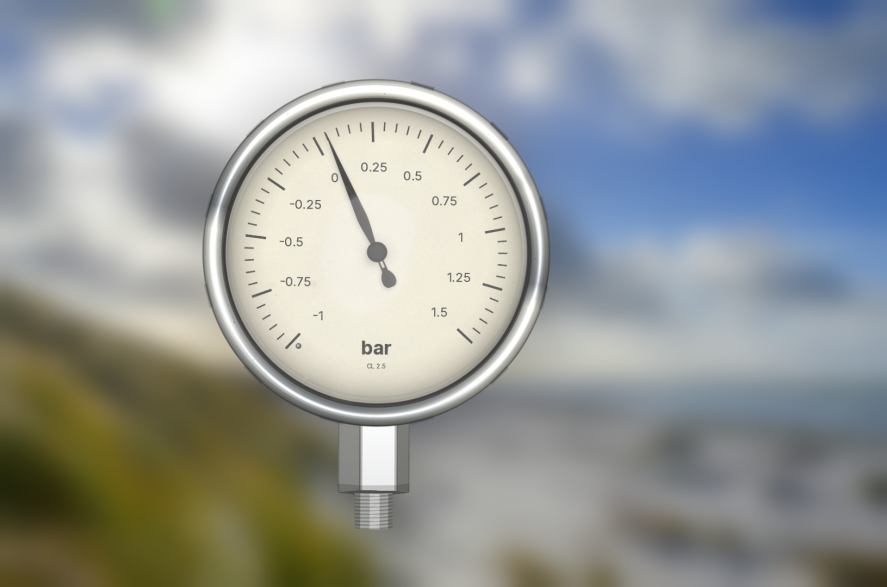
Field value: 0.05,bar
